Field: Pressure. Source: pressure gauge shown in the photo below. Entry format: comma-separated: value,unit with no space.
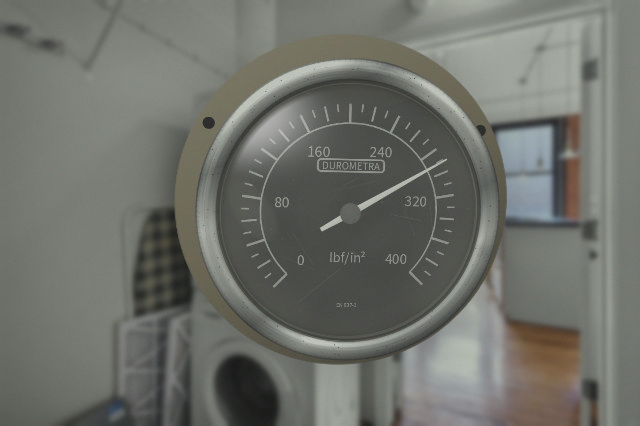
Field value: 290,psi
